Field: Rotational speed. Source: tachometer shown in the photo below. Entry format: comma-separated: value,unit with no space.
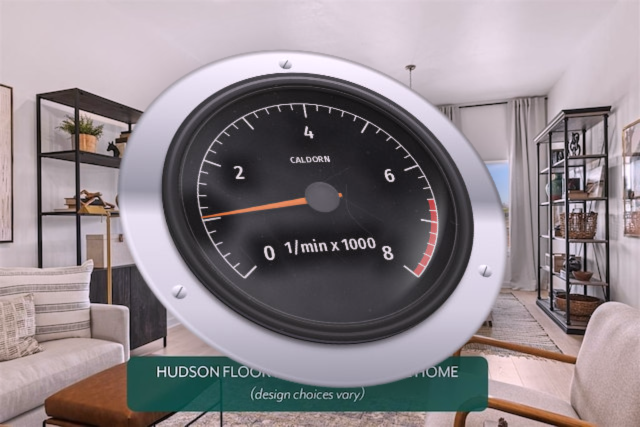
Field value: 1000,rpm
